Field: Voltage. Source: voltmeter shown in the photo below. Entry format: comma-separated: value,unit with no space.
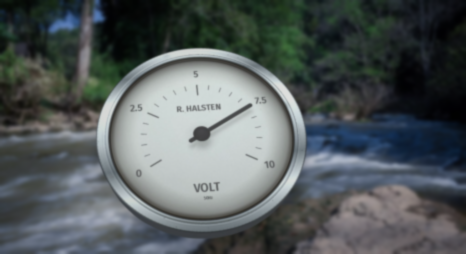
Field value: 7.5,V
